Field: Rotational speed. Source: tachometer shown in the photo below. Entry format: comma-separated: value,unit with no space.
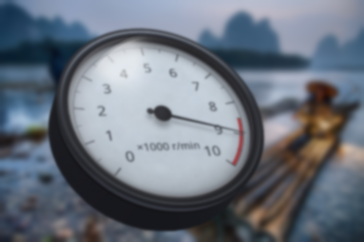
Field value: 9000,rpm
